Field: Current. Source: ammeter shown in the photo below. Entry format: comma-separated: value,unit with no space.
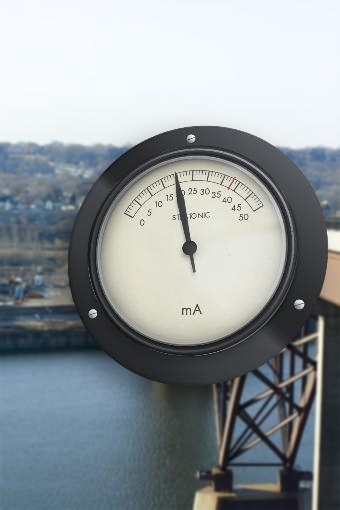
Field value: 20,mA
